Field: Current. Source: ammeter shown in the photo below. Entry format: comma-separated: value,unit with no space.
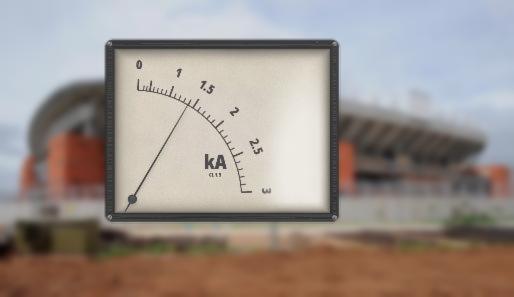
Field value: 1.4,kA
